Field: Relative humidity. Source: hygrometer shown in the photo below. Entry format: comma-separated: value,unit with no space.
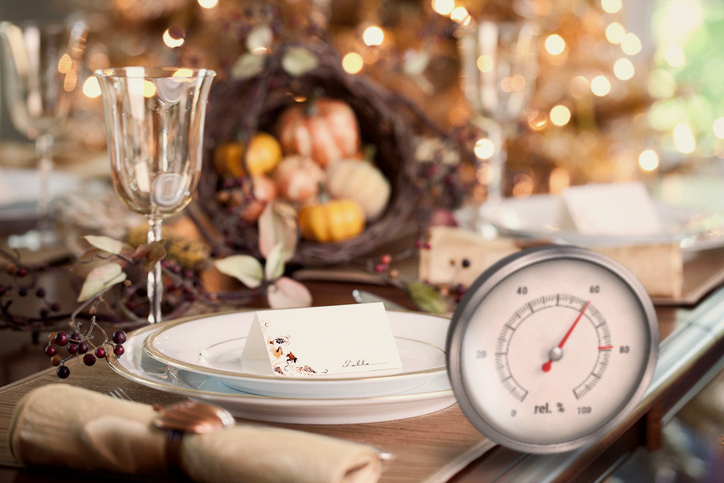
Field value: 60,%
